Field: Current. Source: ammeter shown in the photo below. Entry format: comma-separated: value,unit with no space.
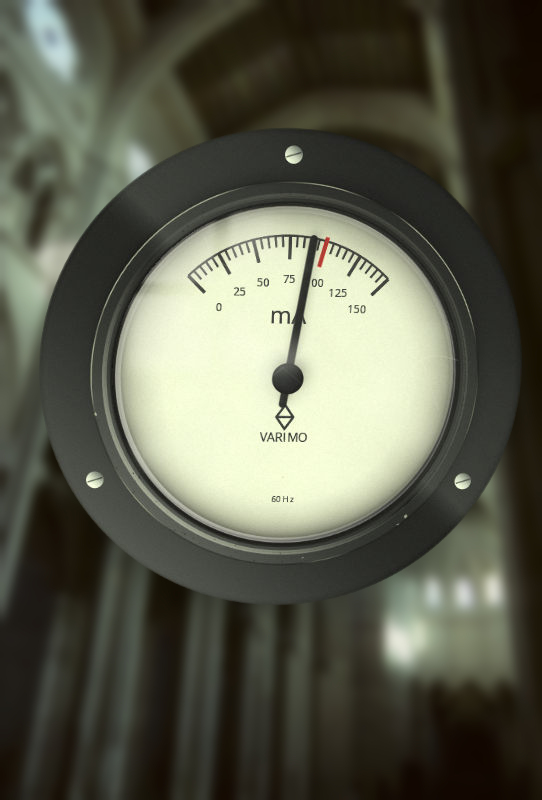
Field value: 90,mA
